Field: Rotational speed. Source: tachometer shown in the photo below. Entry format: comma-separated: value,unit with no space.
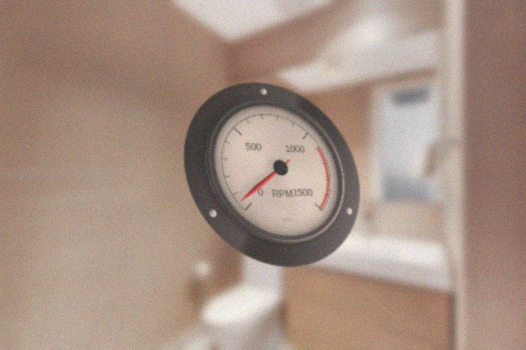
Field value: 50,rpm
